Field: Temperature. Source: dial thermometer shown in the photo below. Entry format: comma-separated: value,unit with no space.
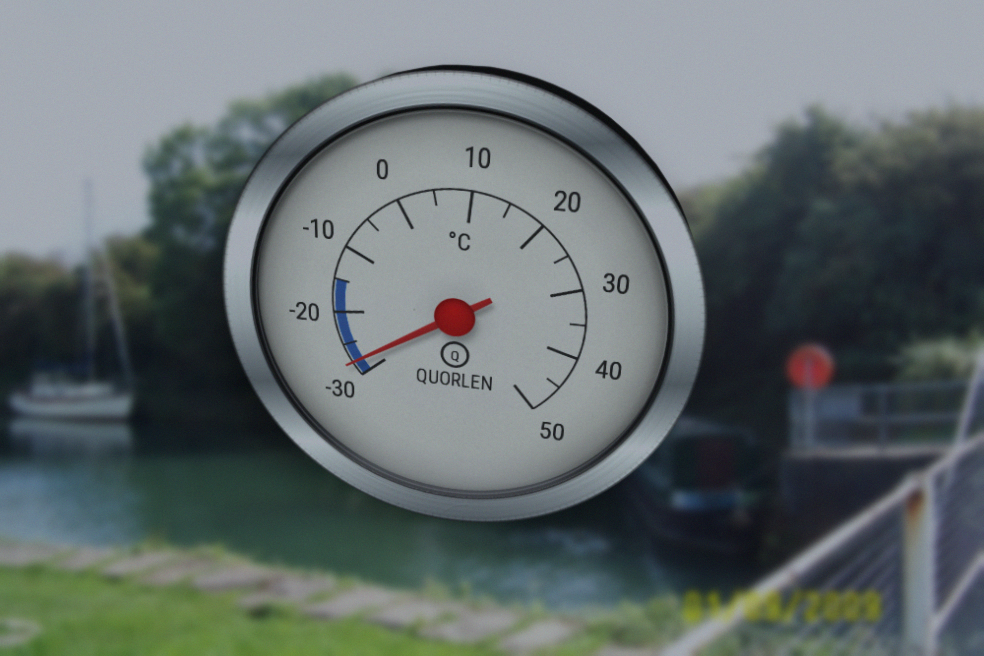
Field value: -27.5,°C
